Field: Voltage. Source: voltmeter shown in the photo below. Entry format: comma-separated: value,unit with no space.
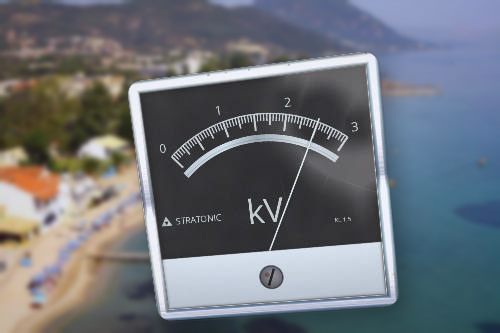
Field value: 2.5,kV
